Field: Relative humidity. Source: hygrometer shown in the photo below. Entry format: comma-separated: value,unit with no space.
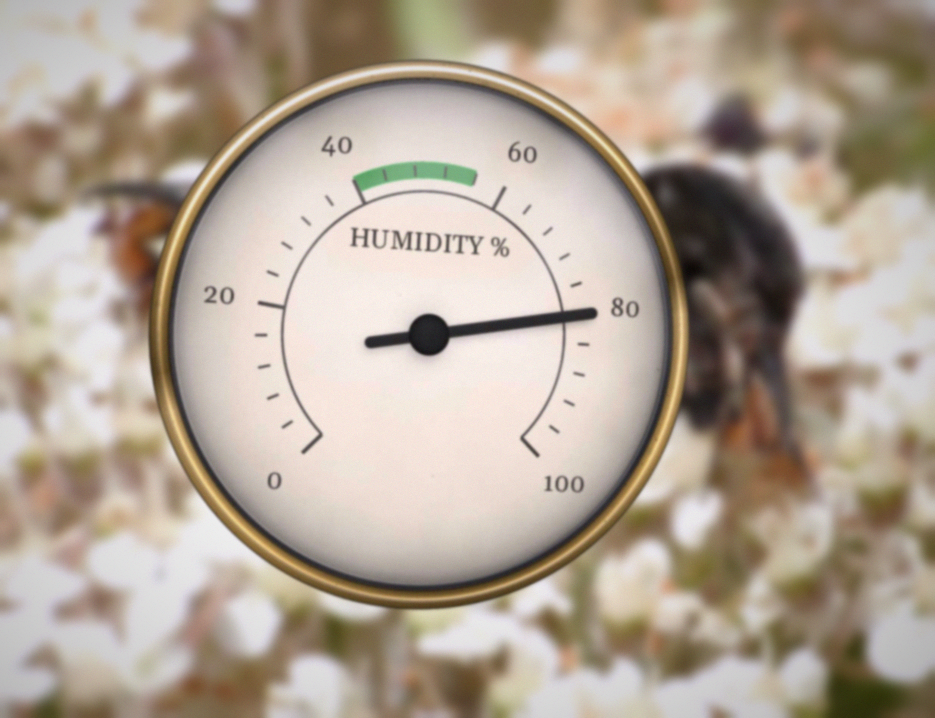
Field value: 80,%
